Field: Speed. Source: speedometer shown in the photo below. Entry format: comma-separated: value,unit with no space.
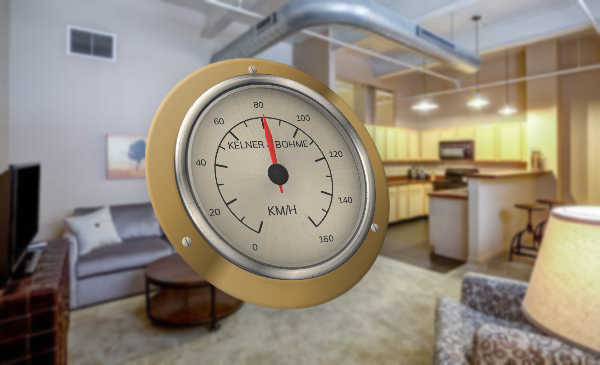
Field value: 80,km/h
